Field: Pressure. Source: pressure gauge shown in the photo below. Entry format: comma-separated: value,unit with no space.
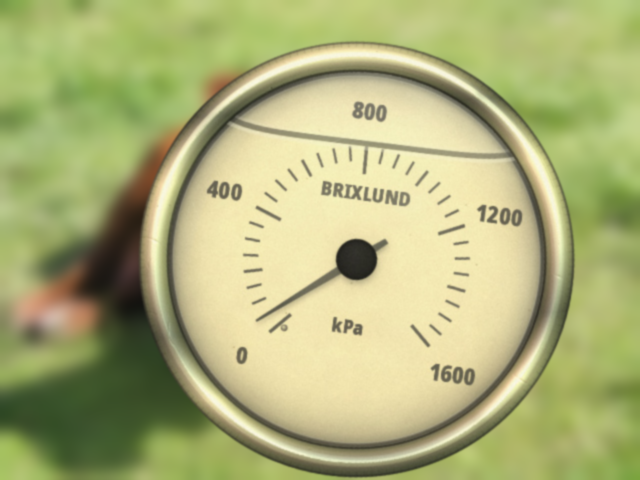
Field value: 50,kPa
